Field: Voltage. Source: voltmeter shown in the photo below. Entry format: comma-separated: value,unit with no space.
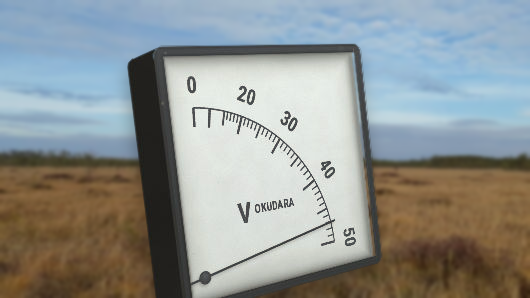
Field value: 47,V
